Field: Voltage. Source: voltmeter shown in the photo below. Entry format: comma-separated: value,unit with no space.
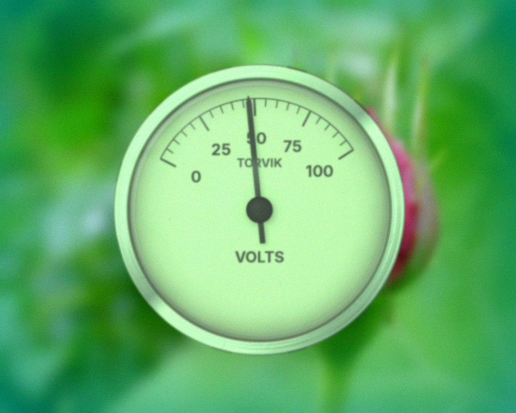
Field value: 47.5,V
